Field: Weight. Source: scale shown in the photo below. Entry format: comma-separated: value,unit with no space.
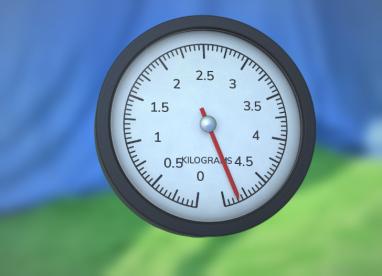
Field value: 4.85,kg
